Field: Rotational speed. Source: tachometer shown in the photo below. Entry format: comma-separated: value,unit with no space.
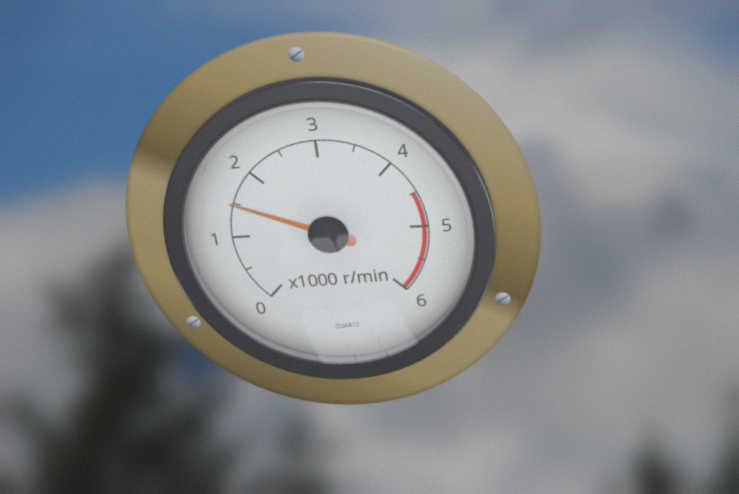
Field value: 1500,rpm
